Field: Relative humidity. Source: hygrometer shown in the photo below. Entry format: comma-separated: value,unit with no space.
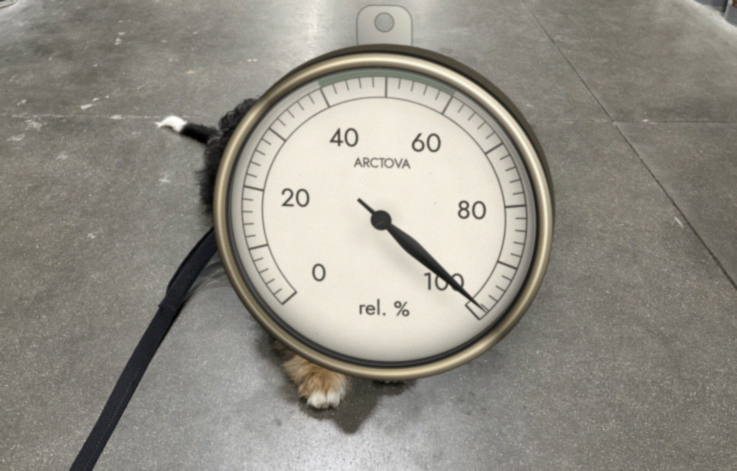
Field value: 98,%
